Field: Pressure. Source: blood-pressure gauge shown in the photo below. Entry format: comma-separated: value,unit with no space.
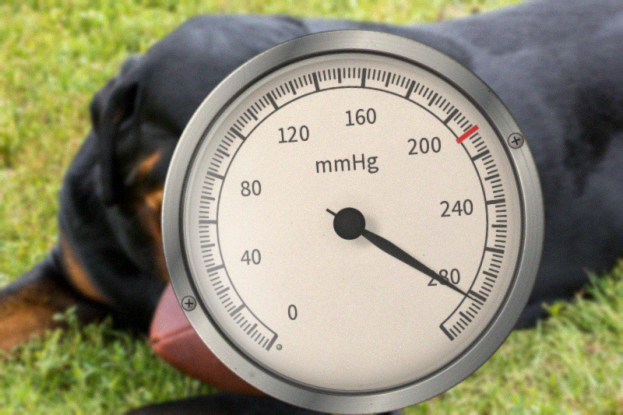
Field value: 282,mmHg
